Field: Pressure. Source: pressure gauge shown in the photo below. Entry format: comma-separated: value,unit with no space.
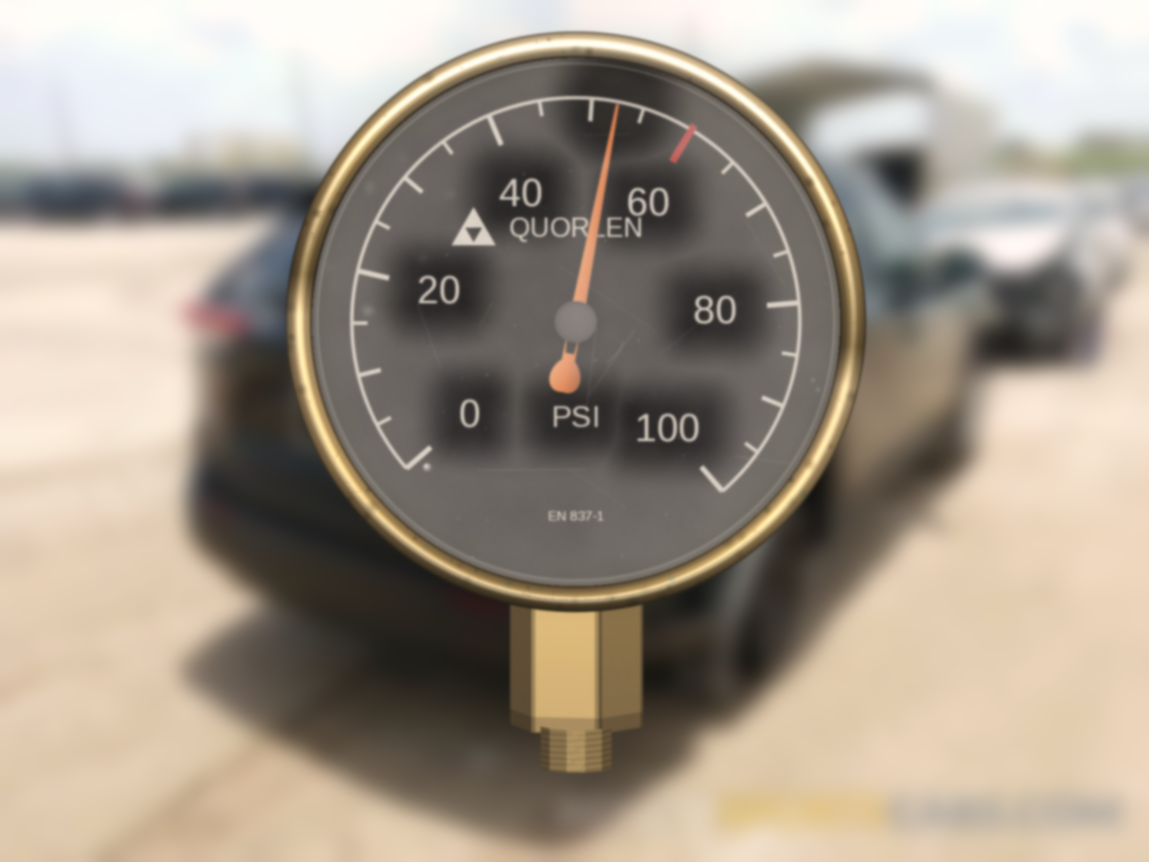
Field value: 52.5,psi
